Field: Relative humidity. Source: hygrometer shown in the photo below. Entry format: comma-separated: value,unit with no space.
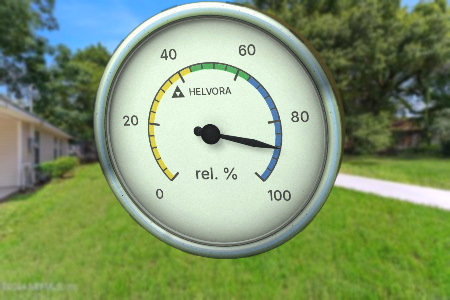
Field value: 88,%
